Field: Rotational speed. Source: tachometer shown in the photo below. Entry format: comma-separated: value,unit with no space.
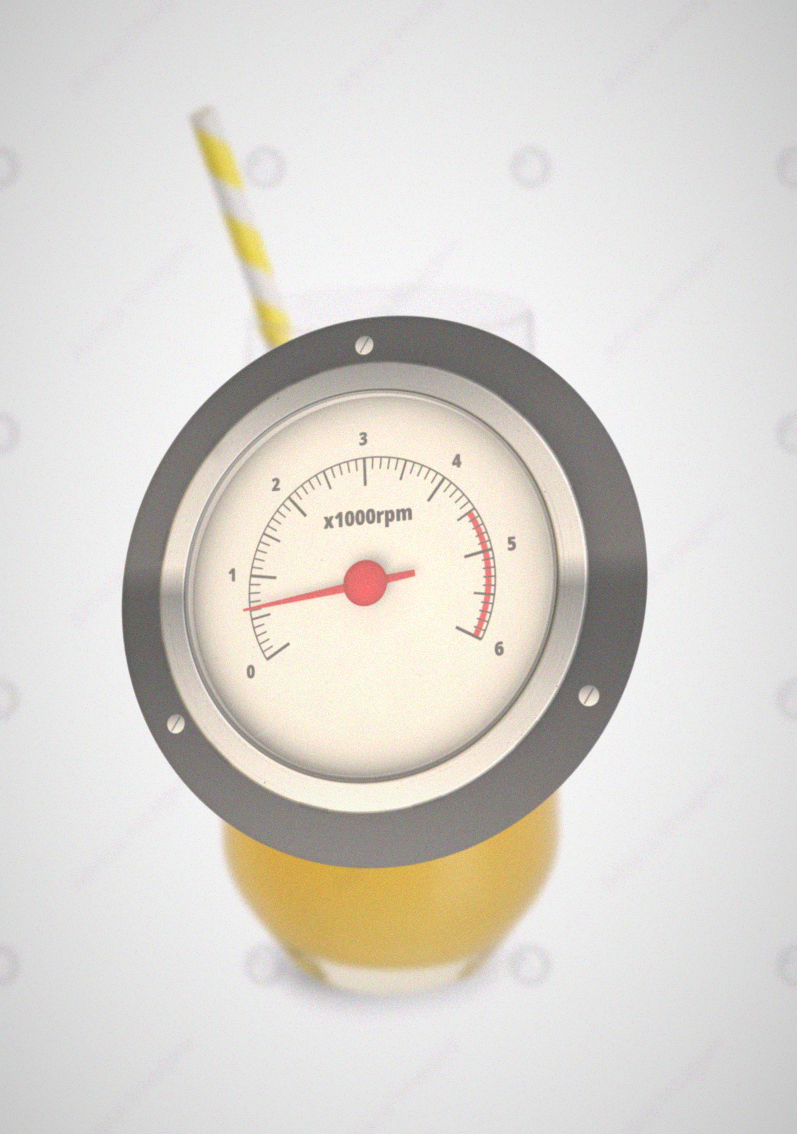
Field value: 600,rpm
